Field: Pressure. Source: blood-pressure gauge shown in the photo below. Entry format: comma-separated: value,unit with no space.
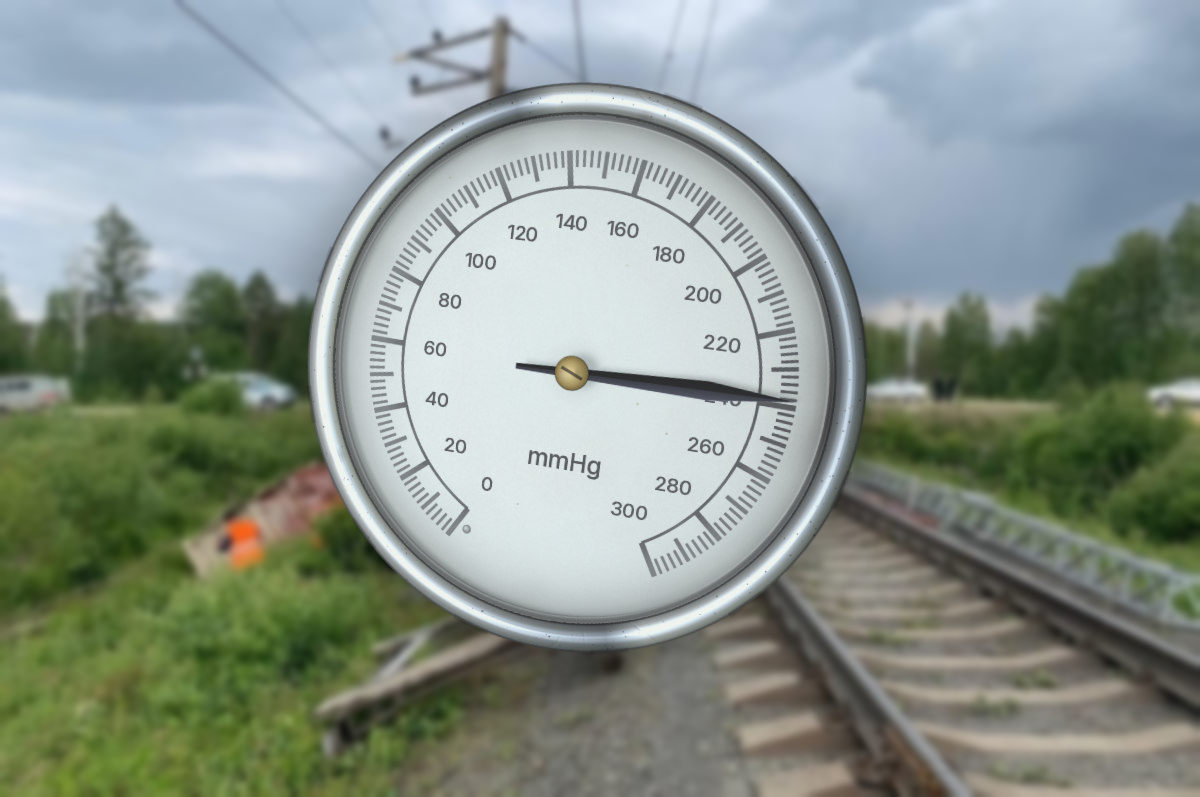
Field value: 238,mmHg
